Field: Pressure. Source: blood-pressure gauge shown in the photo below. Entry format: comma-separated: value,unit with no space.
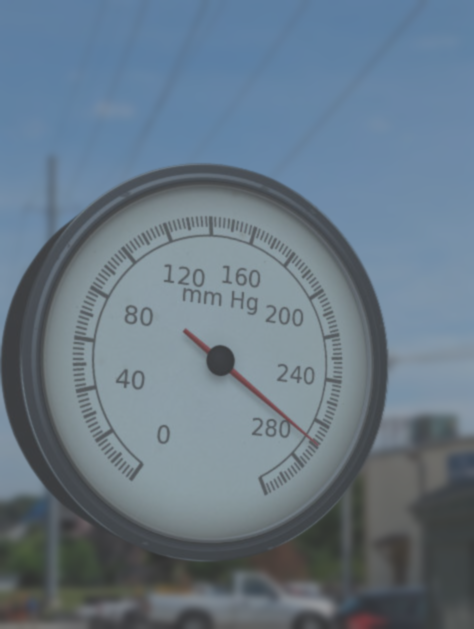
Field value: 270,mmHg
